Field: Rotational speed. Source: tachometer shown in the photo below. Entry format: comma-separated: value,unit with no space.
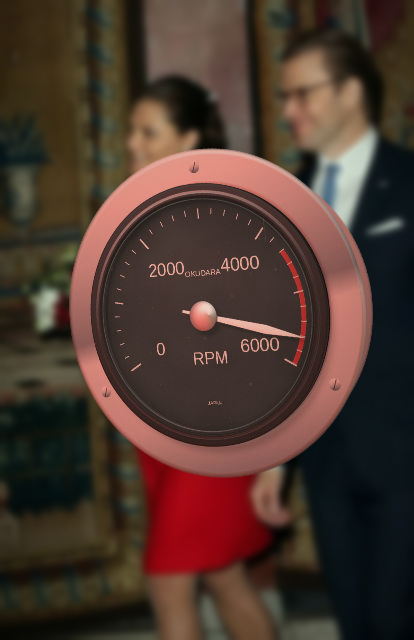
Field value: 5600,rpm
